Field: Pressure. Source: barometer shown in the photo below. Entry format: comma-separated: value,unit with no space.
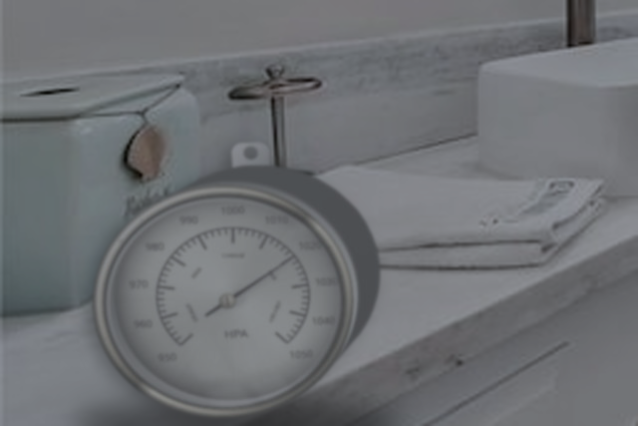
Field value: 1020,hPa
